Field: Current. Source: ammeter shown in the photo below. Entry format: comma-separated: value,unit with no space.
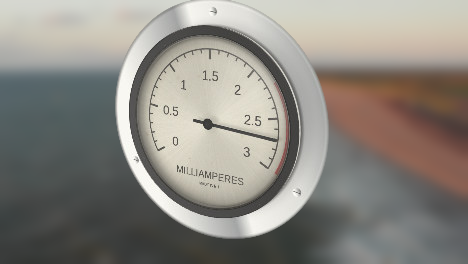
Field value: 2.7,mA
